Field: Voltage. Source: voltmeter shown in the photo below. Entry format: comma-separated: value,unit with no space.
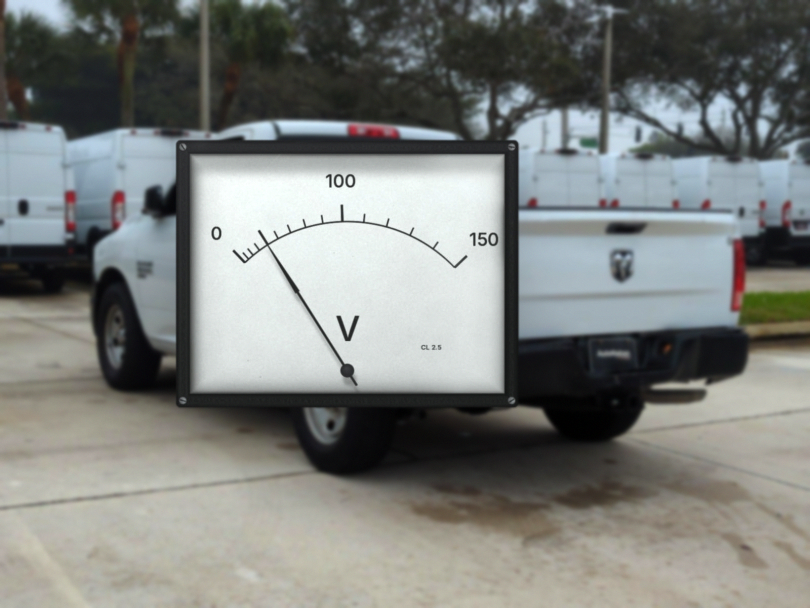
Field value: 50,V
